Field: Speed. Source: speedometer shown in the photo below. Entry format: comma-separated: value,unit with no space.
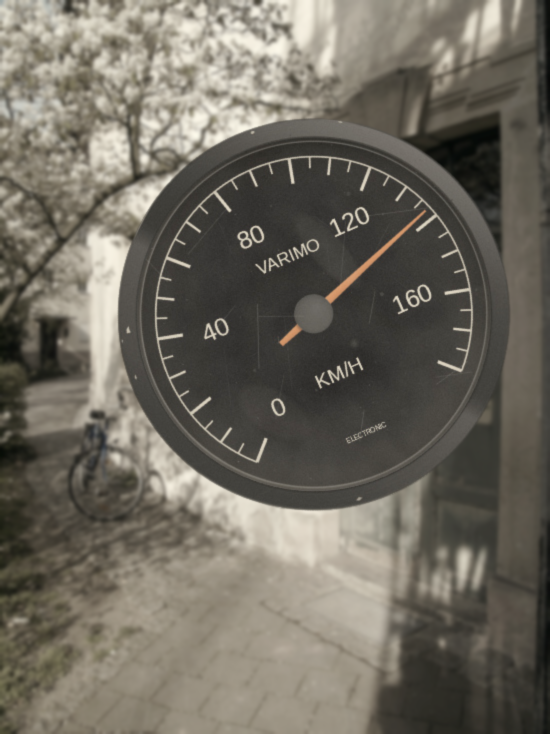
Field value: 137.5,km/h
